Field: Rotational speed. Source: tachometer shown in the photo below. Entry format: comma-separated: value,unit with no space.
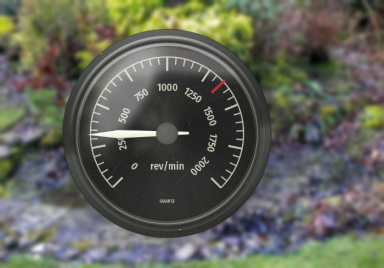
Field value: 325,rpm
